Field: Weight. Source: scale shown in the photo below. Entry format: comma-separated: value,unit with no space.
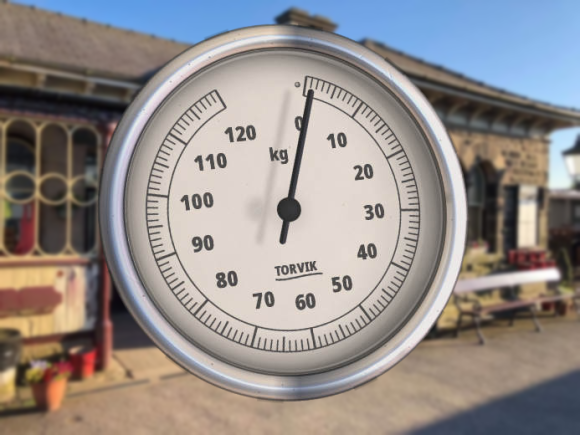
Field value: 1,kg
